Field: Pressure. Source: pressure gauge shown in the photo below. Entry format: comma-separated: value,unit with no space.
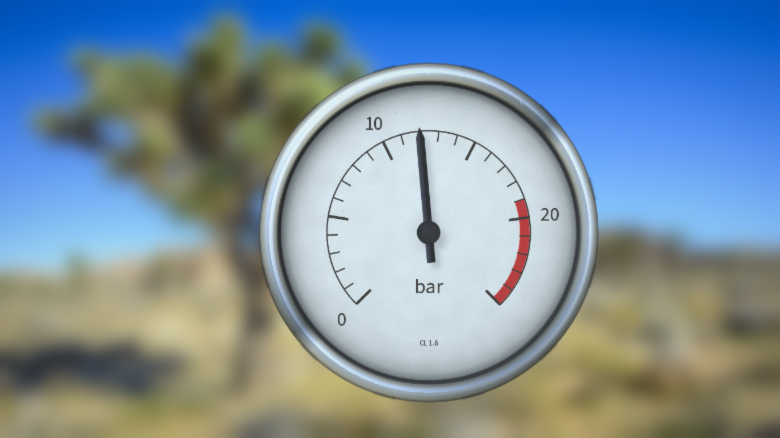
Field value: 12,bar
